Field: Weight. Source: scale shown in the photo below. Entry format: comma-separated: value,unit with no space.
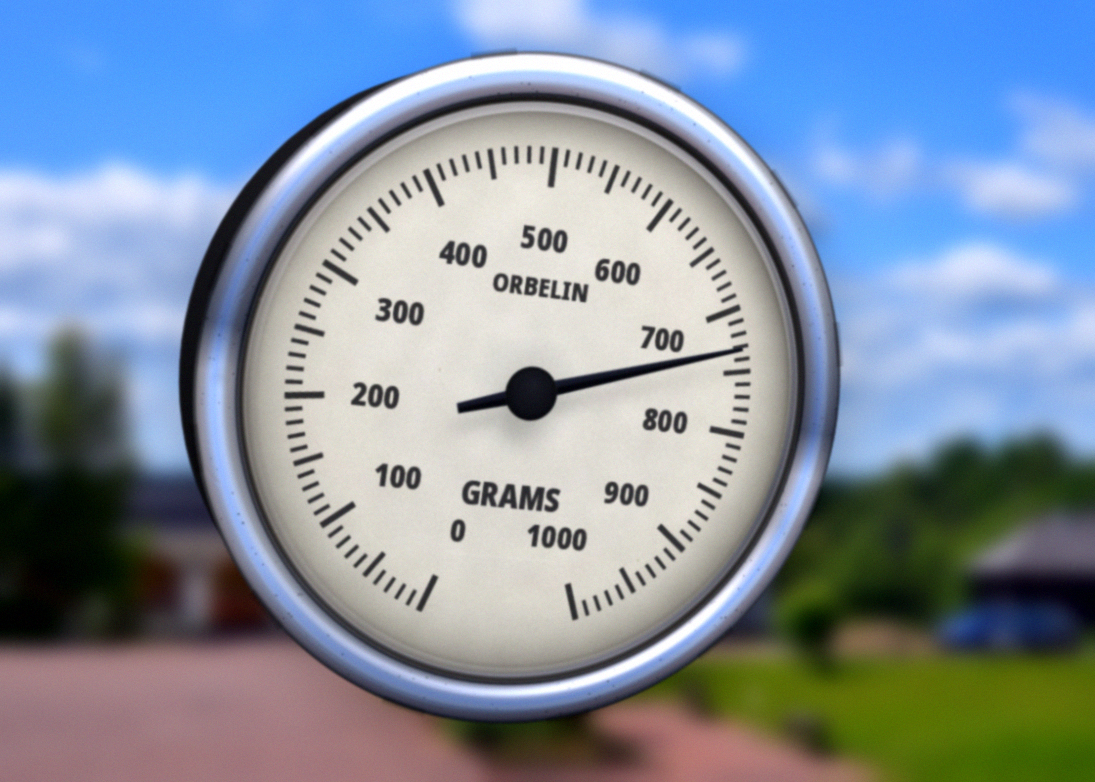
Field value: 730,g
